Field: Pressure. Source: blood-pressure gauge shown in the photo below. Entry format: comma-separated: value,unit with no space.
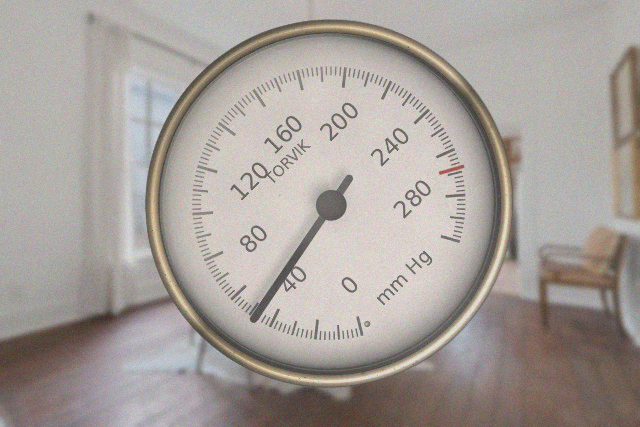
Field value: 48,mmHg
